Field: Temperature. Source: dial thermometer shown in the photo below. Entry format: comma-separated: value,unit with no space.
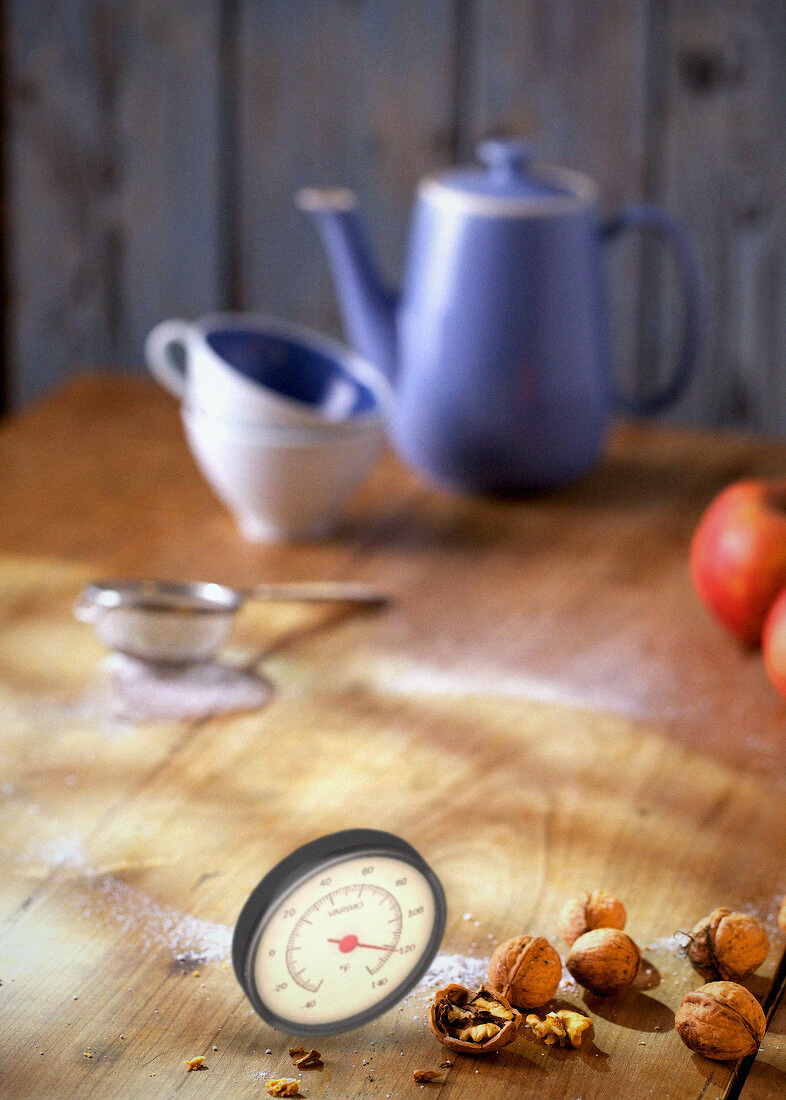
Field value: 120,°F
